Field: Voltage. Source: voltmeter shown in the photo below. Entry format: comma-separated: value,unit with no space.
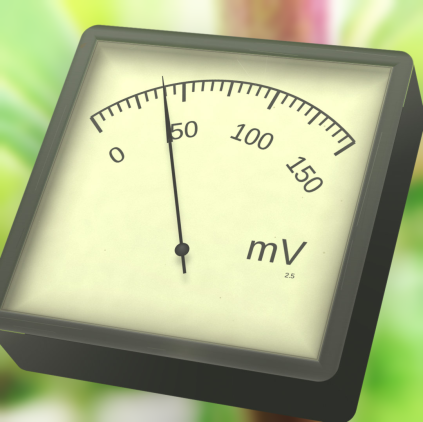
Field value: 40,mV
